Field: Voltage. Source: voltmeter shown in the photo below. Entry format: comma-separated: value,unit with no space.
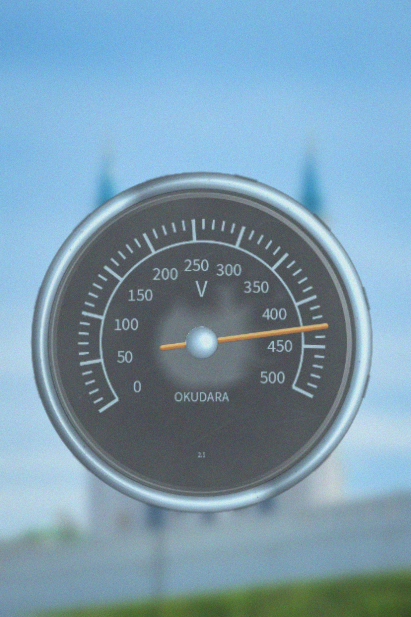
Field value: 430,V
